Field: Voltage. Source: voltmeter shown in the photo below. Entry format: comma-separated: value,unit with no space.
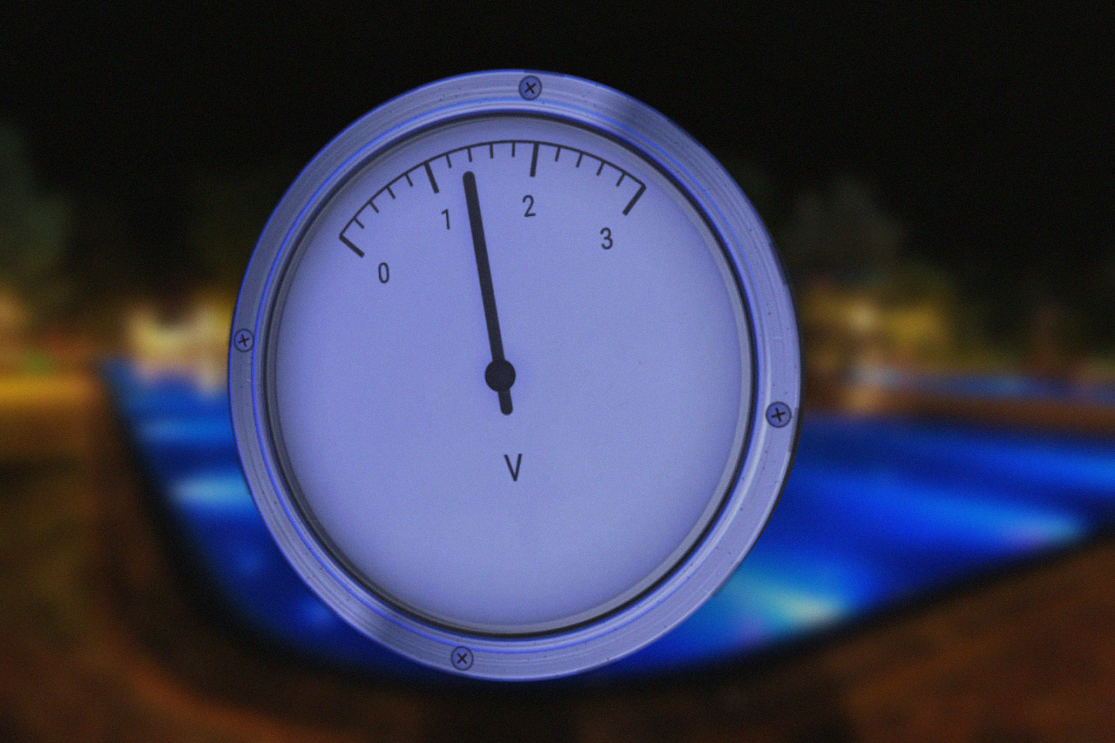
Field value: 1.4,V
